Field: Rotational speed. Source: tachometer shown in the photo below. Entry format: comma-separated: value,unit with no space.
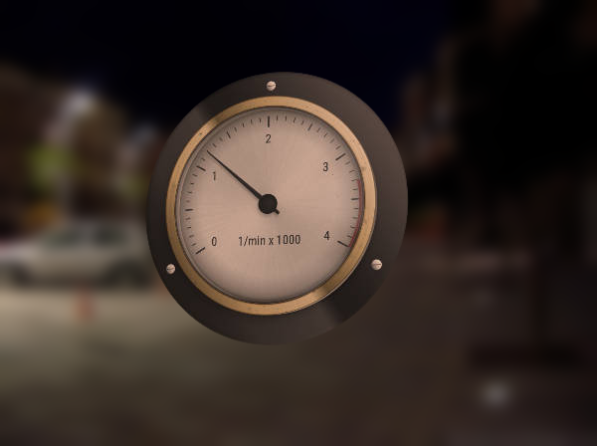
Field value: 1200,rpm
